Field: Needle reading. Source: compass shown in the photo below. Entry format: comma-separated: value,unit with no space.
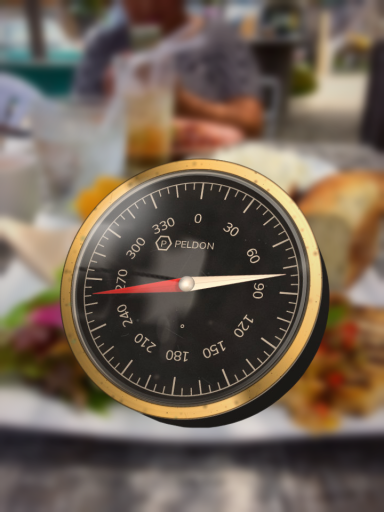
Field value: 260,°
